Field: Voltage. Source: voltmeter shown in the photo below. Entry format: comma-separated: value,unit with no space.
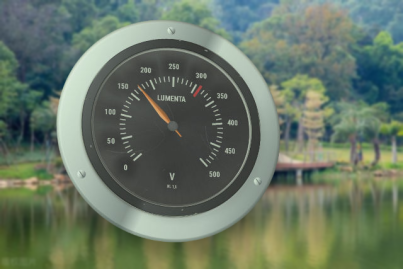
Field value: 170,V
